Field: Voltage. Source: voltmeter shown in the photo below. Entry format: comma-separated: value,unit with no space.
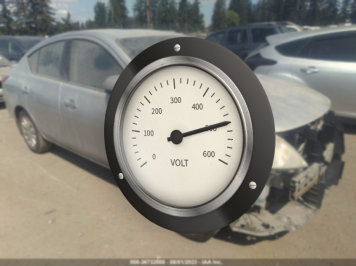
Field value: 500,V
